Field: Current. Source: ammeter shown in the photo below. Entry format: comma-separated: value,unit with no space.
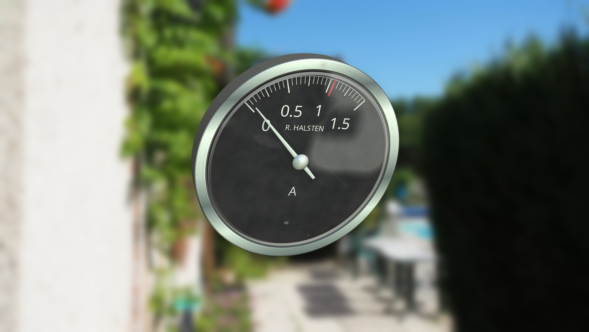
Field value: 0.05,A
